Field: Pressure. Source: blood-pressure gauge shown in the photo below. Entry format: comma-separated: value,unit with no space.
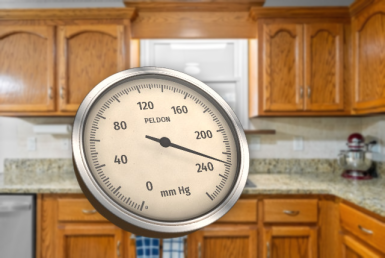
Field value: 230,mmHg
